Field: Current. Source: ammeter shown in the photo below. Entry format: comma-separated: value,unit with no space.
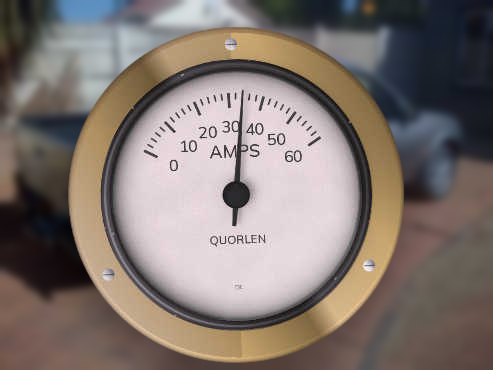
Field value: 34,A
